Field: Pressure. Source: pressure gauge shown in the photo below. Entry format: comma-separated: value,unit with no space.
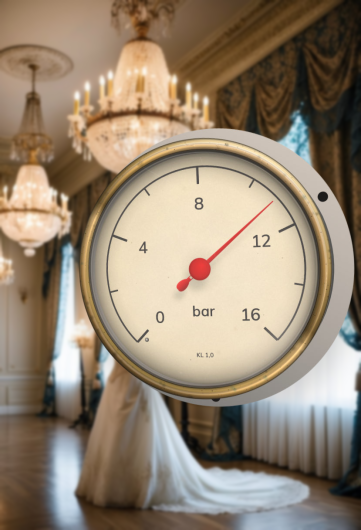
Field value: 11,bar
